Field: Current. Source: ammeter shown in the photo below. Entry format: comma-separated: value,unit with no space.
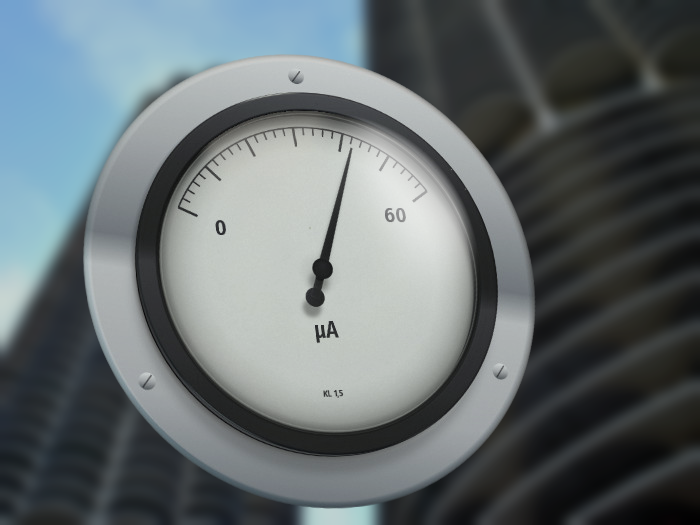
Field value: 42,µA
